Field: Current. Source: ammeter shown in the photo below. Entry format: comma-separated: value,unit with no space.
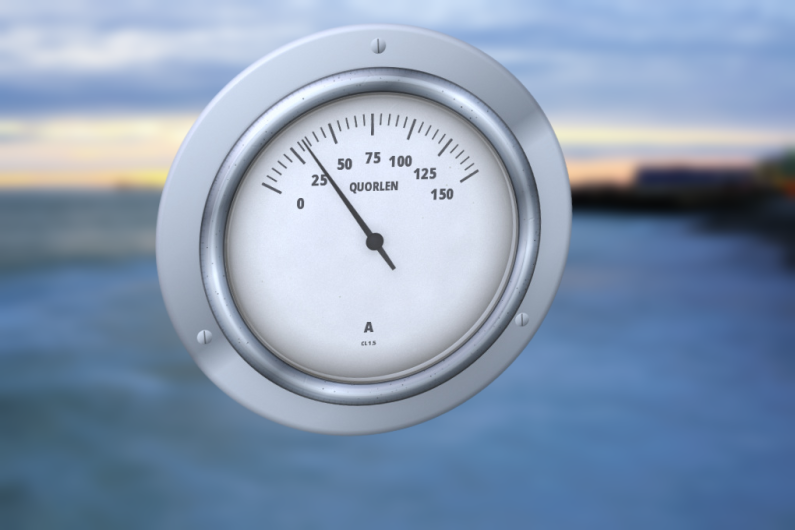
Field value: 32.5,A
